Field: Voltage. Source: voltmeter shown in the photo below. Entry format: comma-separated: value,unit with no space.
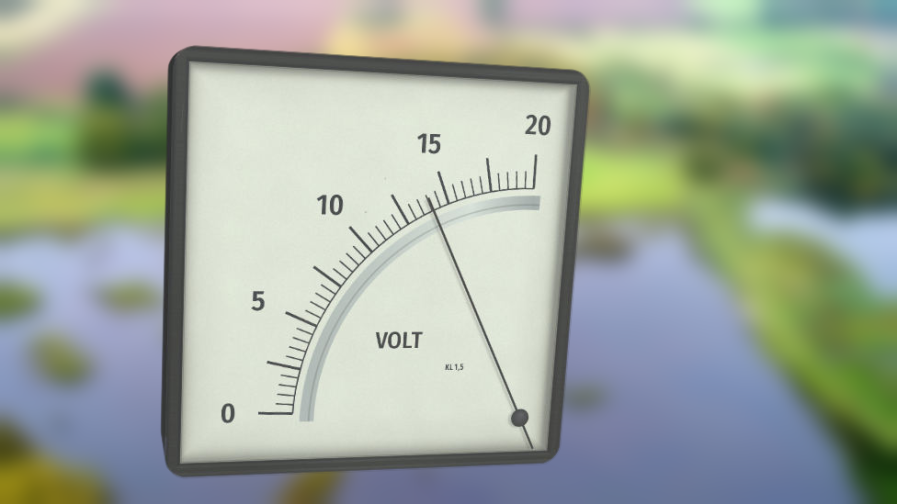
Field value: 14,V
